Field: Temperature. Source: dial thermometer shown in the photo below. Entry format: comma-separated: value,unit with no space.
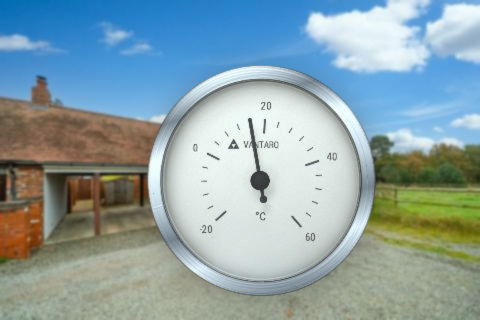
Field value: 16,°C
